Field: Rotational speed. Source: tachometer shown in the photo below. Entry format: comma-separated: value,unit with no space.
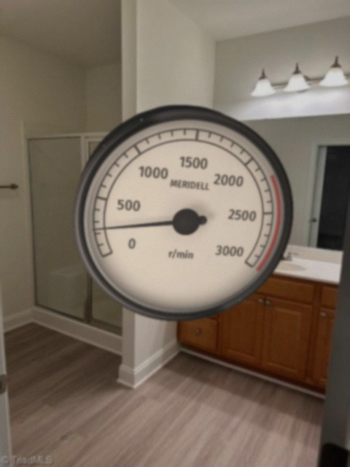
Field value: 250,rpm
